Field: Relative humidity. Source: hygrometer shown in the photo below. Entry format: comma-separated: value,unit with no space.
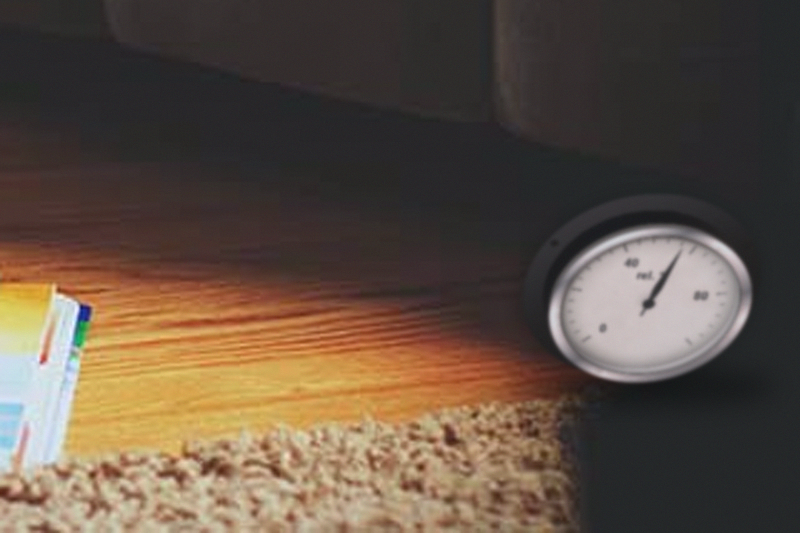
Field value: 56,%
